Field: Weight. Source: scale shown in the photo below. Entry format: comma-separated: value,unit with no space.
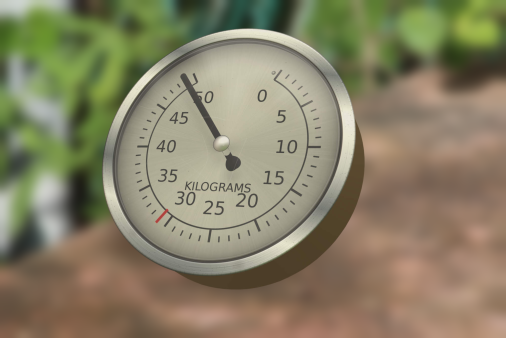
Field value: 49,kg
